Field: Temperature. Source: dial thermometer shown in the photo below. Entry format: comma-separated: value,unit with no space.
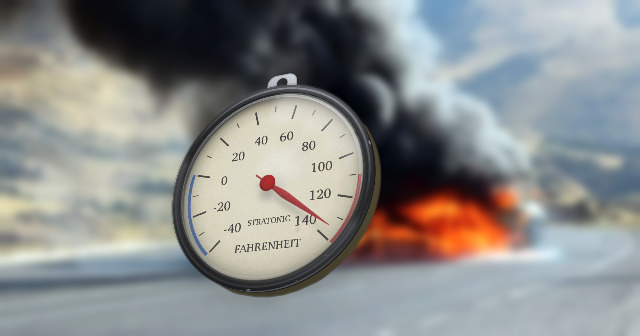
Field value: 135,°F
